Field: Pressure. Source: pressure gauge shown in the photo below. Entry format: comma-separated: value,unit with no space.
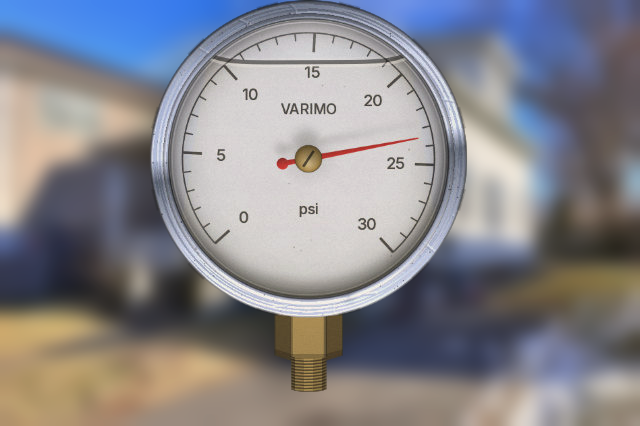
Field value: 23.5,psi
